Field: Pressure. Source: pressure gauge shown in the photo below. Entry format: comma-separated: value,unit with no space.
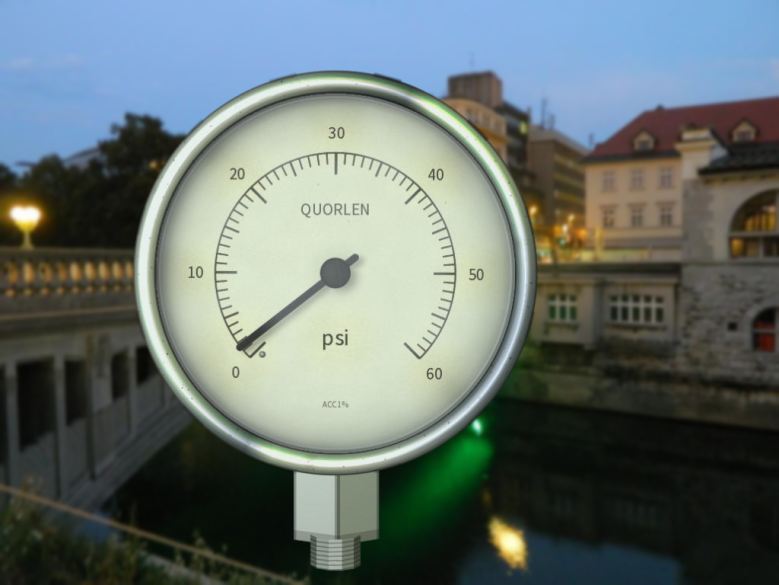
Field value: 1.5,psi
